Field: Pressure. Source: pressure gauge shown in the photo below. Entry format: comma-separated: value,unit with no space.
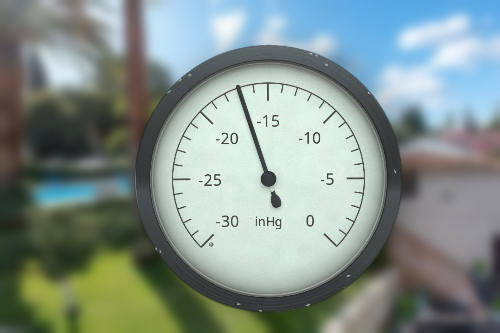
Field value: -17,inHg
